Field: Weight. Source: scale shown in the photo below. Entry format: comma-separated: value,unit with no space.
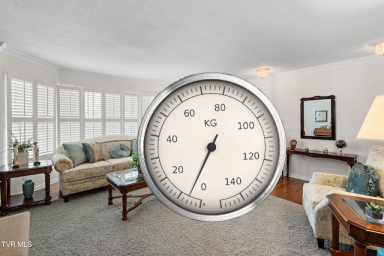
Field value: 6,kg
